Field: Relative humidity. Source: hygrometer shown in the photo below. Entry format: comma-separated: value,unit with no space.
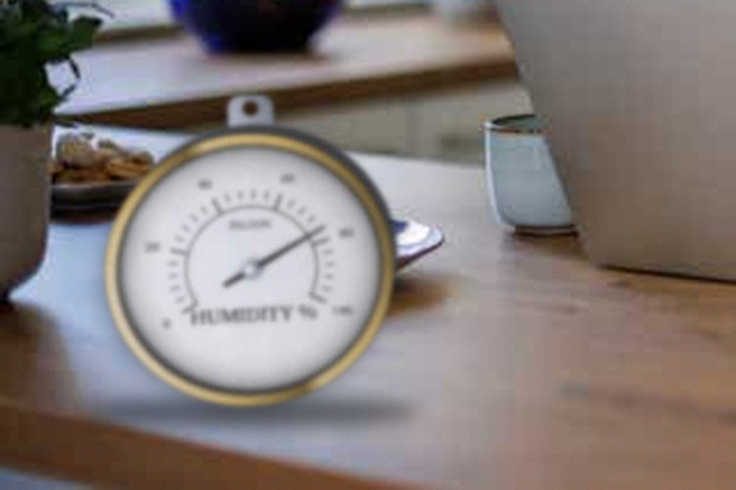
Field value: 76,%
